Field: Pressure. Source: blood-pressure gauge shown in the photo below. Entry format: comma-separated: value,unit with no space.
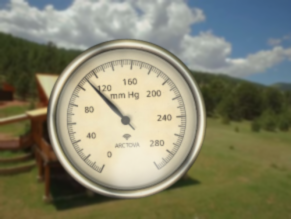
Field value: 110,mmHg
